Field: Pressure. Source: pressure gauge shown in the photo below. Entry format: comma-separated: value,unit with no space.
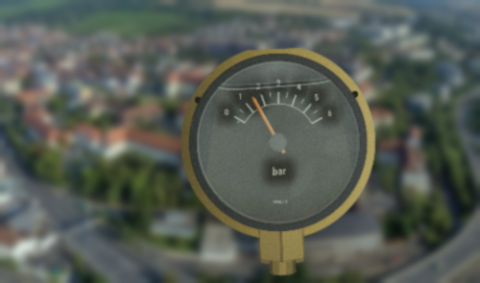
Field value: 1.5,bar
